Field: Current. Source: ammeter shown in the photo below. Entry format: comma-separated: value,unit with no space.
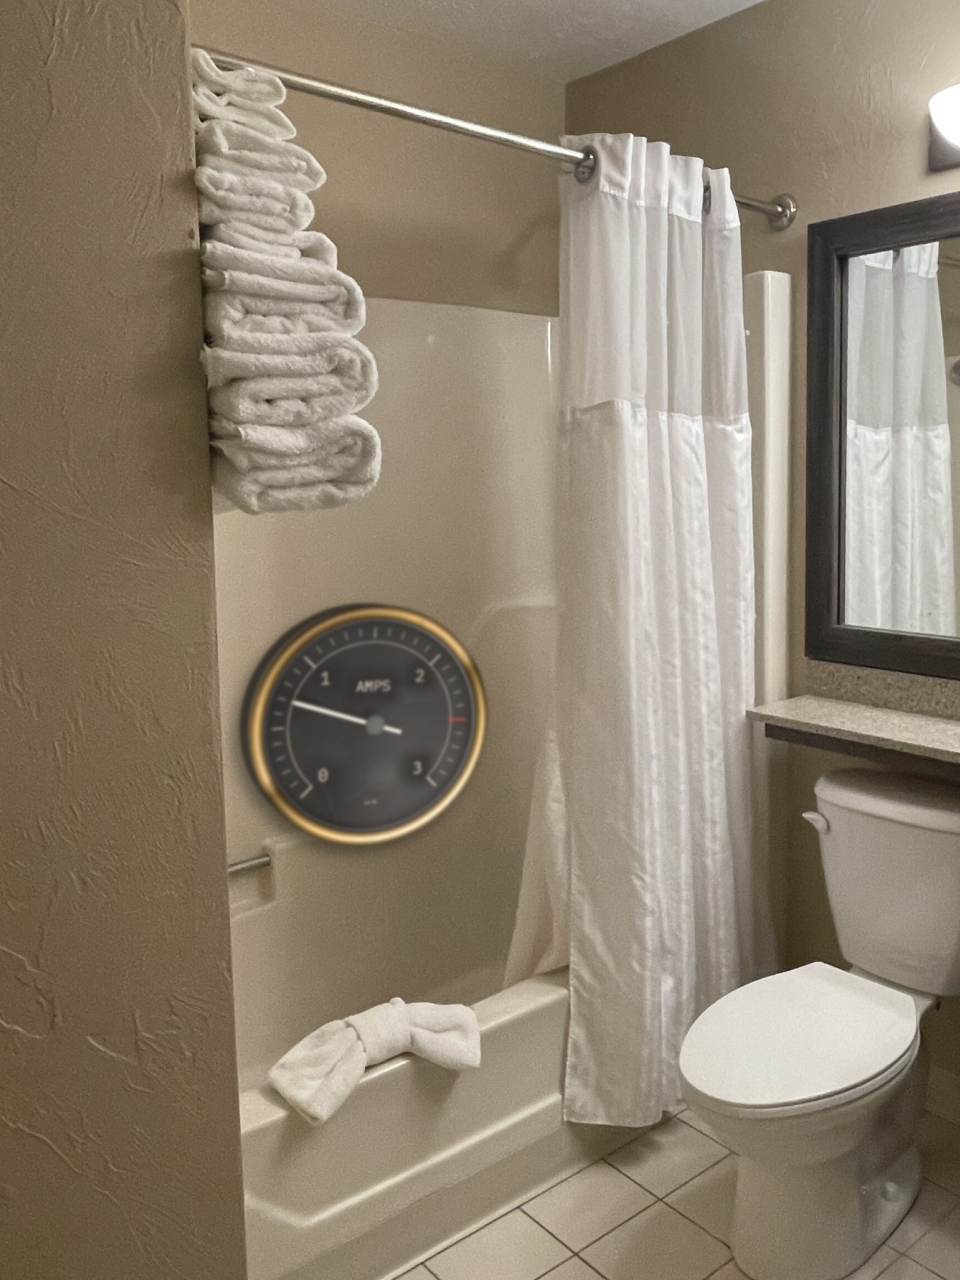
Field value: 0.7,A
